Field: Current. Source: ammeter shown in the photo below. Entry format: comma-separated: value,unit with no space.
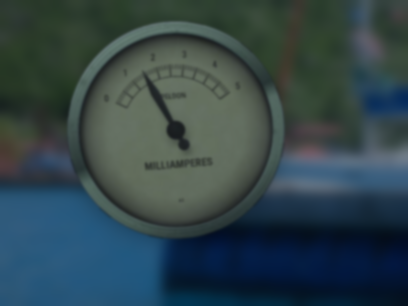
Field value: 1.5,mA
